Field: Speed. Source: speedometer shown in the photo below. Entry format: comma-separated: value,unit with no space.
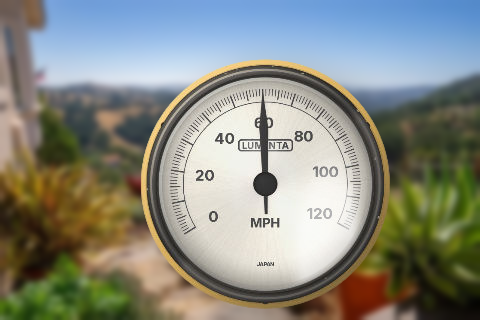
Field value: 60,mph
